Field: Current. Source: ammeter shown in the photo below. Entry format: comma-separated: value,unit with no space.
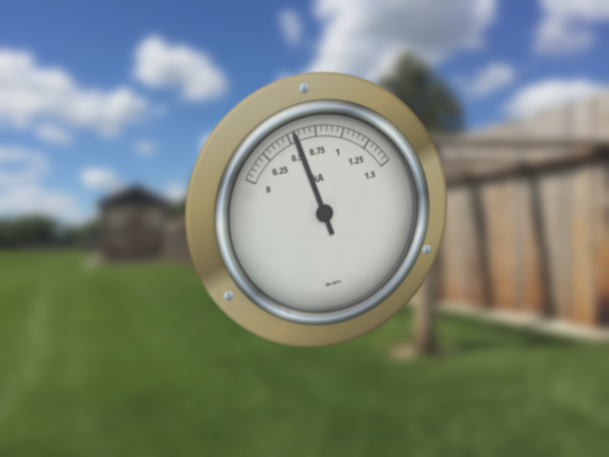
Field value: 0.55,kA
